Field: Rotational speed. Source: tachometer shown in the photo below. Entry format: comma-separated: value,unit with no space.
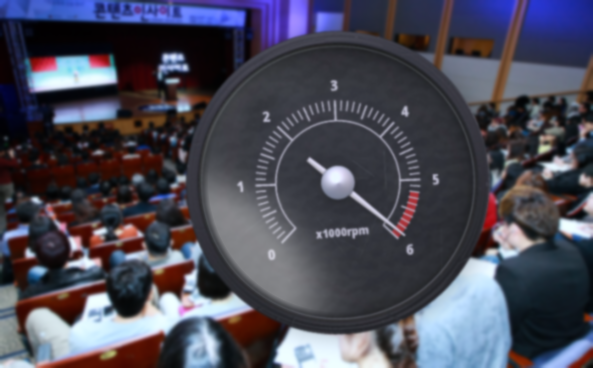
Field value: 5900,rpm
